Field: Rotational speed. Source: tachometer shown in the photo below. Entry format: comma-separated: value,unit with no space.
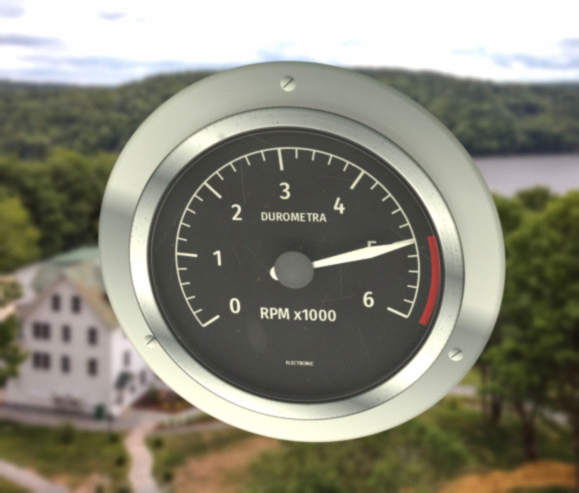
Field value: 5000,rpm
